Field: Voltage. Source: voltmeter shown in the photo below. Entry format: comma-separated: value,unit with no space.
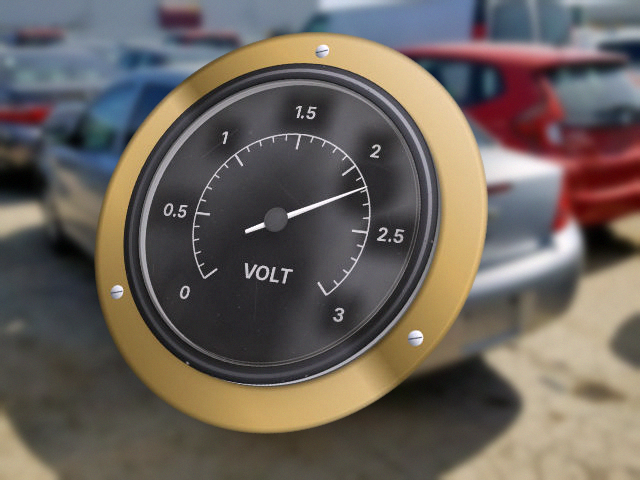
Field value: 2.2,V
